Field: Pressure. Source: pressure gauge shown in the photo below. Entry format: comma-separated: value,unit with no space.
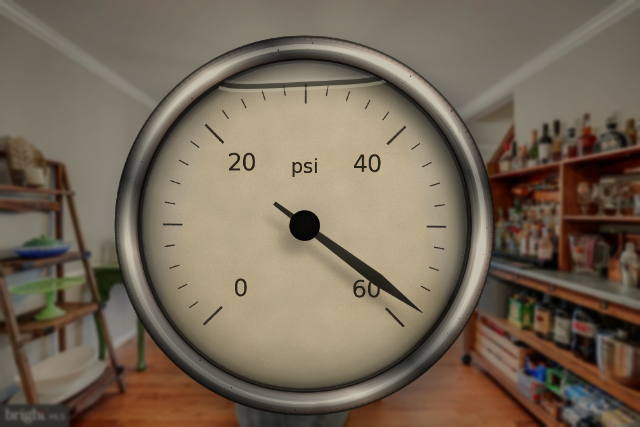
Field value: 58,psi
